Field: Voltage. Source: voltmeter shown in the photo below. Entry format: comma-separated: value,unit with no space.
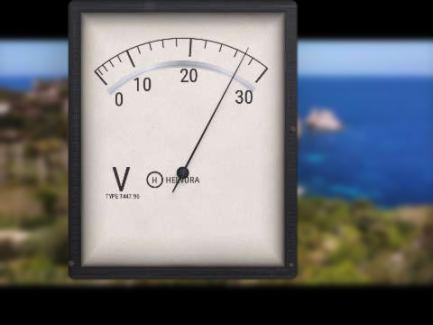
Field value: 27,V
